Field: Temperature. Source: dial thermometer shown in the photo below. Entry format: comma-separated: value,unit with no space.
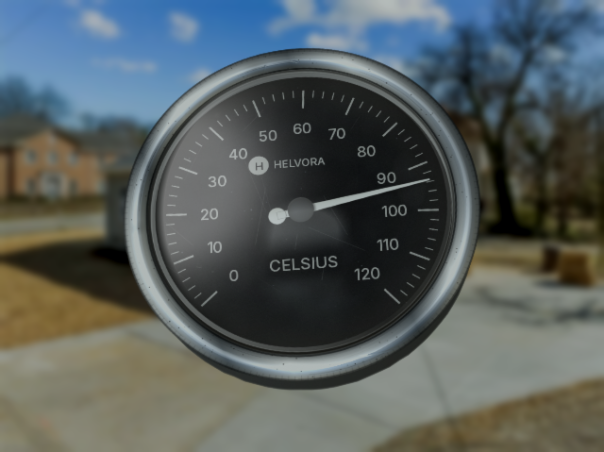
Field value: 94,°C
